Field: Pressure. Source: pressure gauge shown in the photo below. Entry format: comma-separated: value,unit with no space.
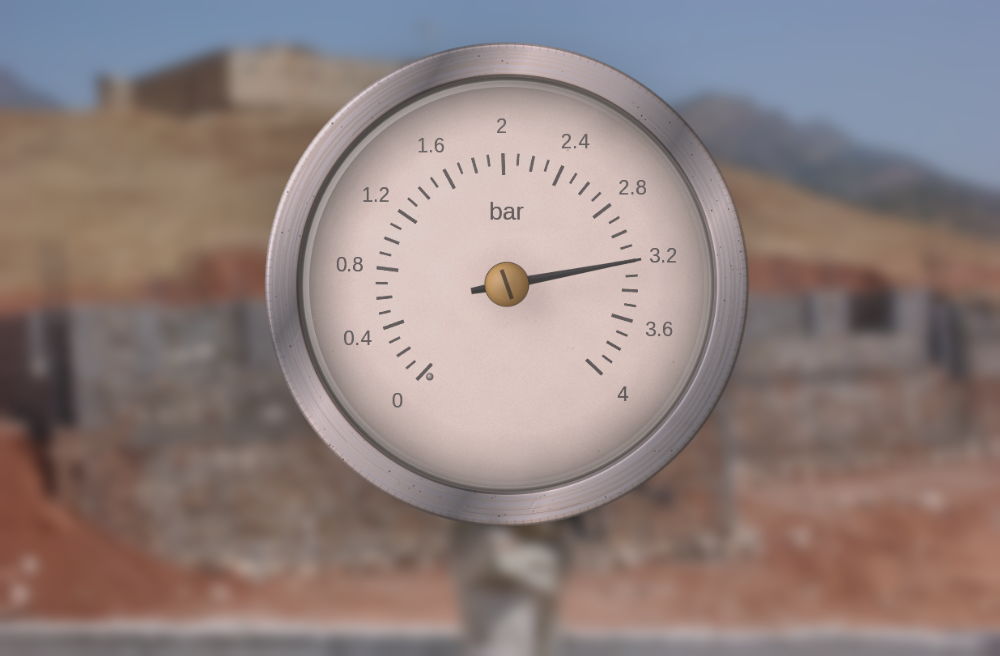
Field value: 3.2,bar
